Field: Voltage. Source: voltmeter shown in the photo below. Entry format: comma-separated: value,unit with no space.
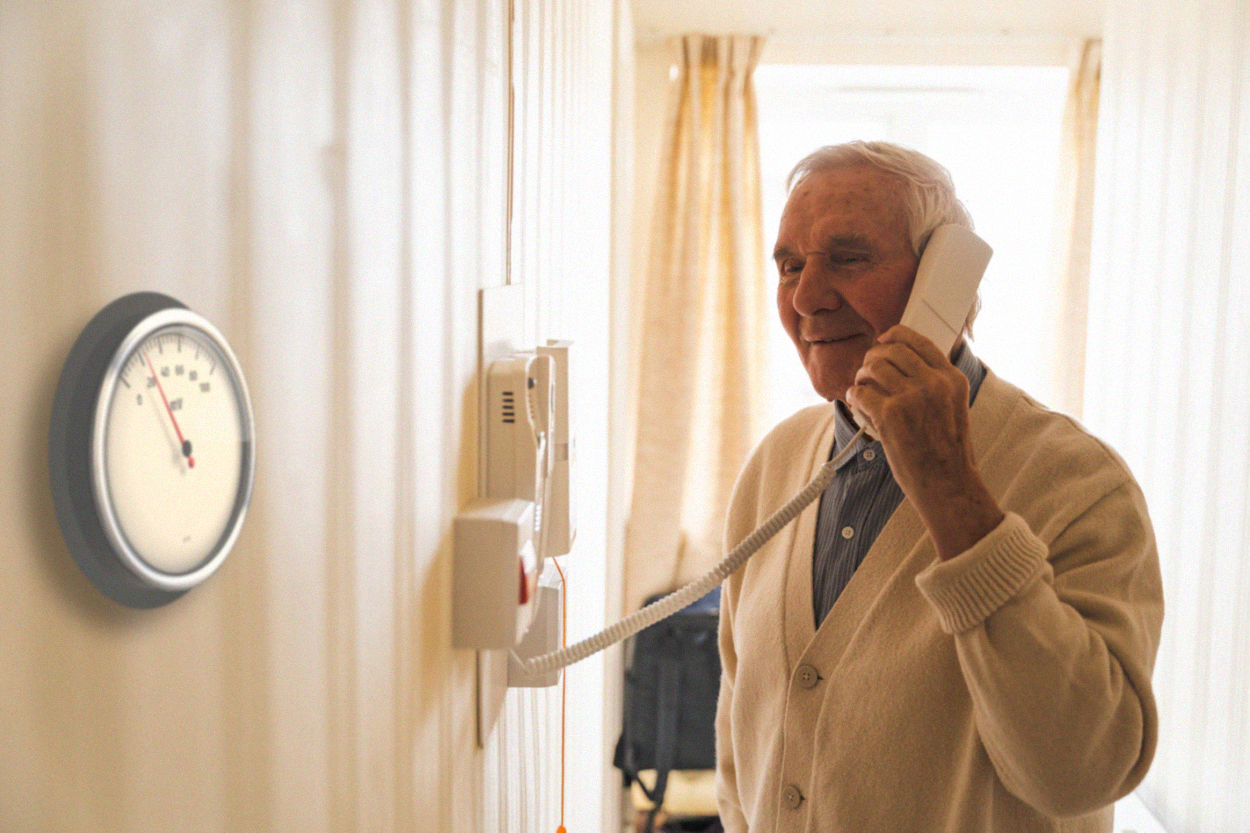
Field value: 20,mV
